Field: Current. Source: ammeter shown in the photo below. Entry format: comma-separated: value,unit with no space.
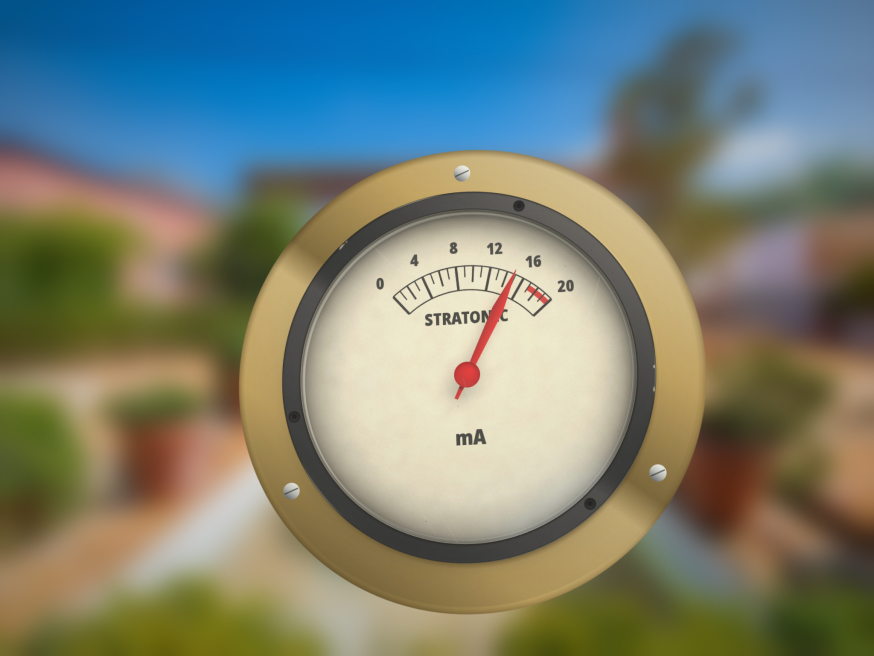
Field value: 15,mA
